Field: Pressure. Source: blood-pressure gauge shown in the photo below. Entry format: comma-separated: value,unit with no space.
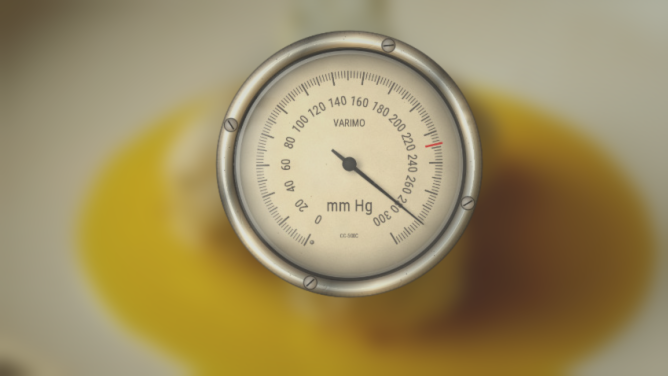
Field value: 280,mmHg
